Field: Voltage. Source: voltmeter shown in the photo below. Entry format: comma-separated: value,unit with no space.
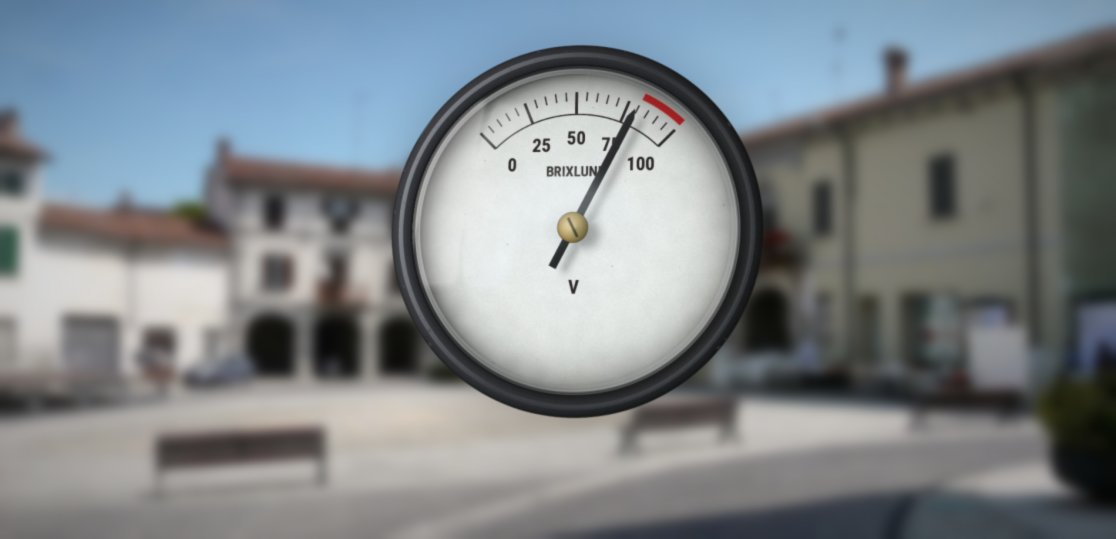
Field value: 80,V
